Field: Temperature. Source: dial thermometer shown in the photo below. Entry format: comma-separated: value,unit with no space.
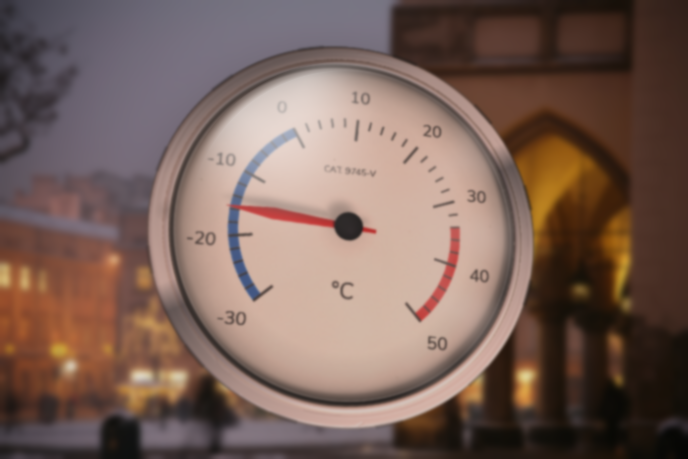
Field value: -16,°C
